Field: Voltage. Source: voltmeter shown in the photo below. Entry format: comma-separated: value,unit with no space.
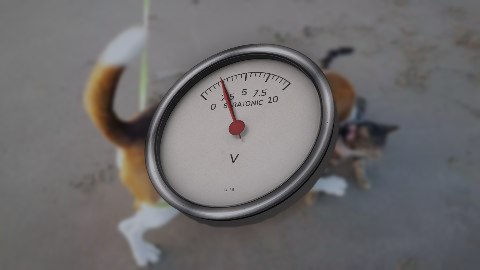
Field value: 2.5,V
